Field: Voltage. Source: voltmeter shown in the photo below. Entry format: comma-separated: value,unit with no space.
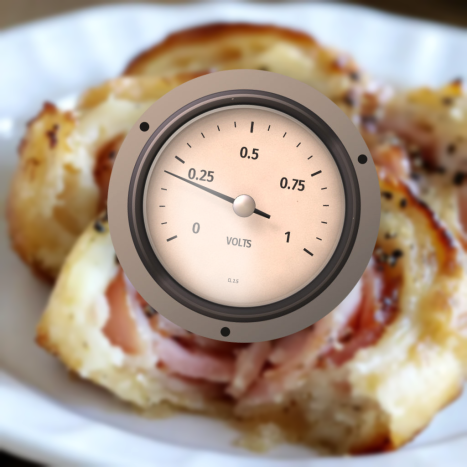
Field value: 0.2,V
